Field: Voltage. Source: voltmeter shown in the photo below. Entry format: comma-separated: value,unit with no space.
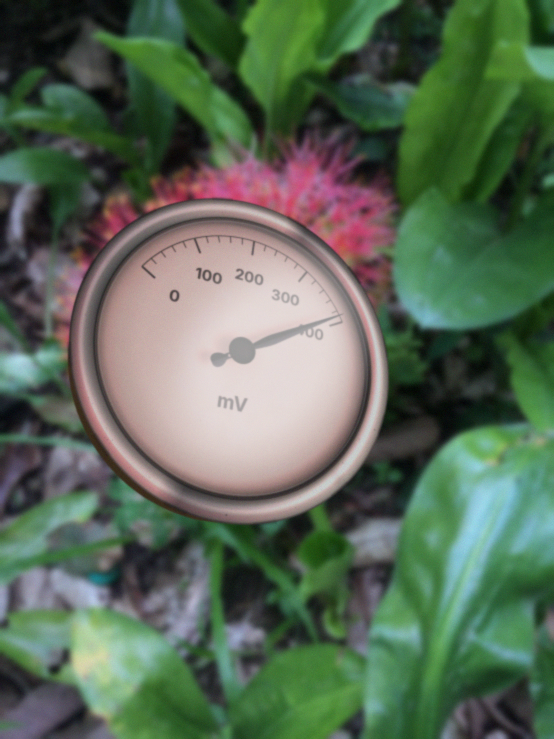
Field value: 390,mV
